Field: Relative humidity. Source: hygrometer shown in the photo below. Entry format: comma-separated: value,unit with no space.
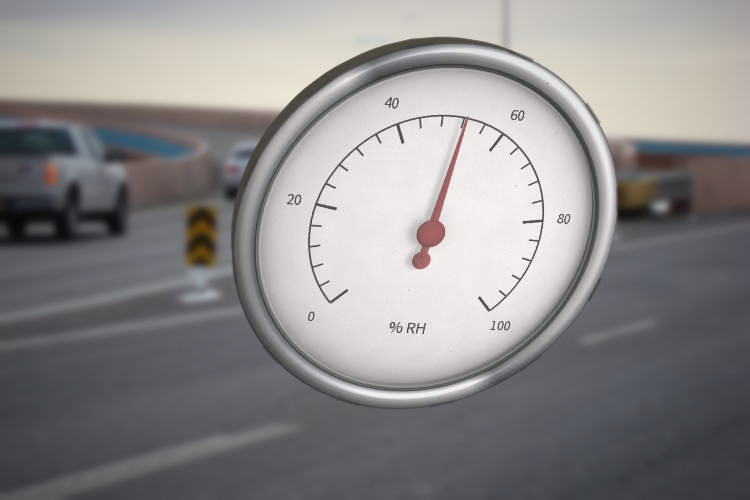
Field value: 52,%
